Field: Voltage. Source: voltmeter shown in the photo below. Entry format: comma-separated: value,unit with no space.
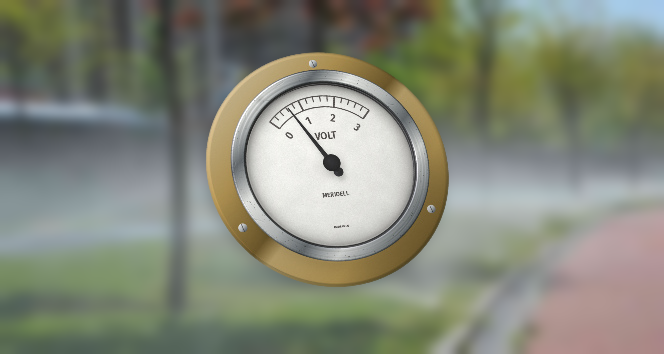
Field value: 0.6,V
